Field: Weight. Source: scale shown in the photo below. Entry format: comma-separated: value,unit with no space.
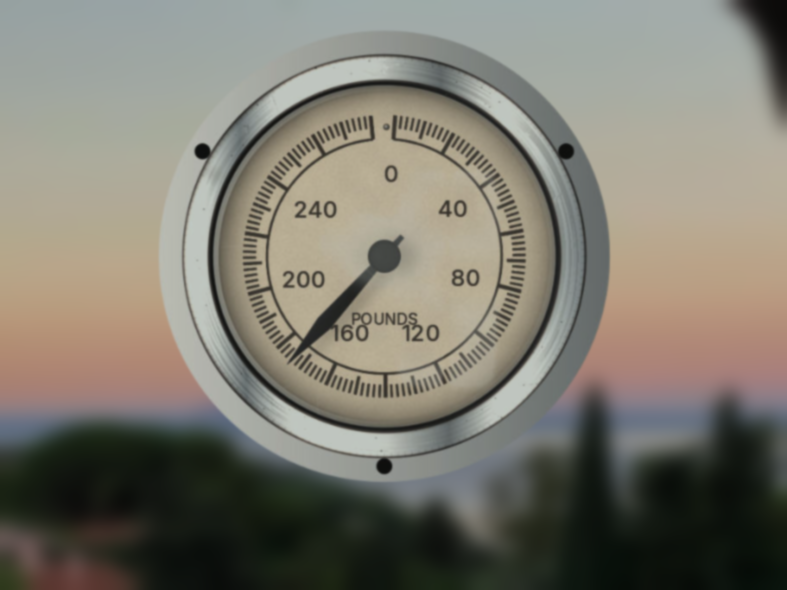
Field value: 174,lb
